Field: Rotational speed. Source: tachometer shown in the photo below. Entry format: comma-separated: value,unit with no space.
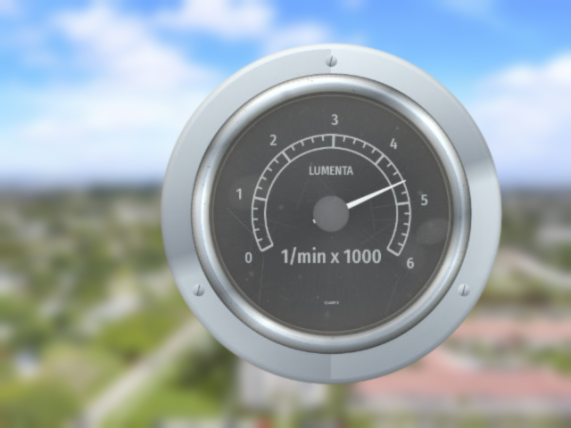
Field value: 4600,rpm
